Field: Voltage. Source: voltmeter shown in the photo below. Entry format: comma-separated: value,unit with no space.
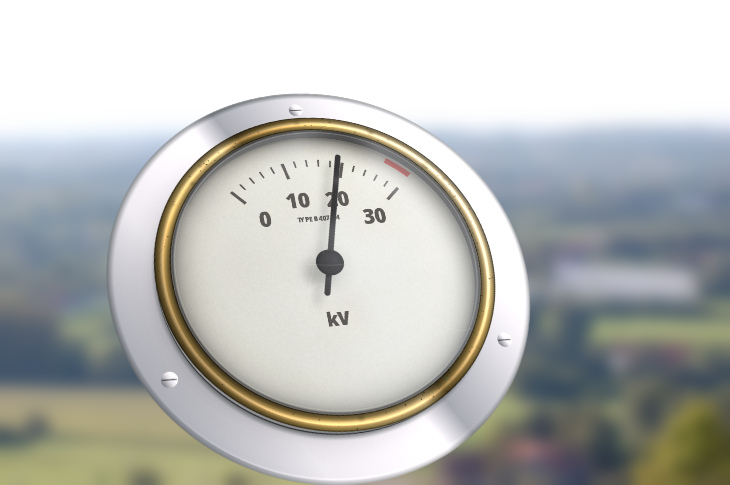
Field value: 19,kV
